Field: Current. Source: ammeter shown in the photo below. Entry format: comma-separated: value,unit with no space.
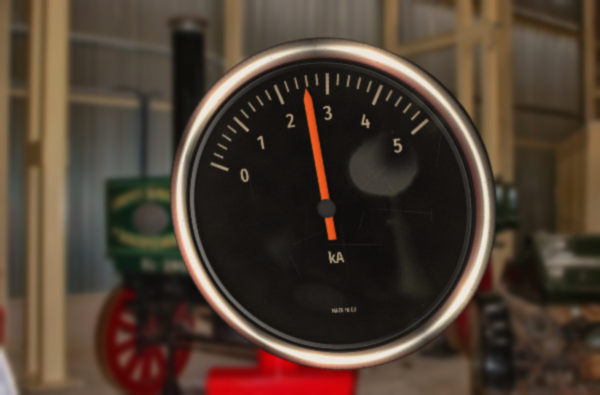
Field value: 2.6,kA
